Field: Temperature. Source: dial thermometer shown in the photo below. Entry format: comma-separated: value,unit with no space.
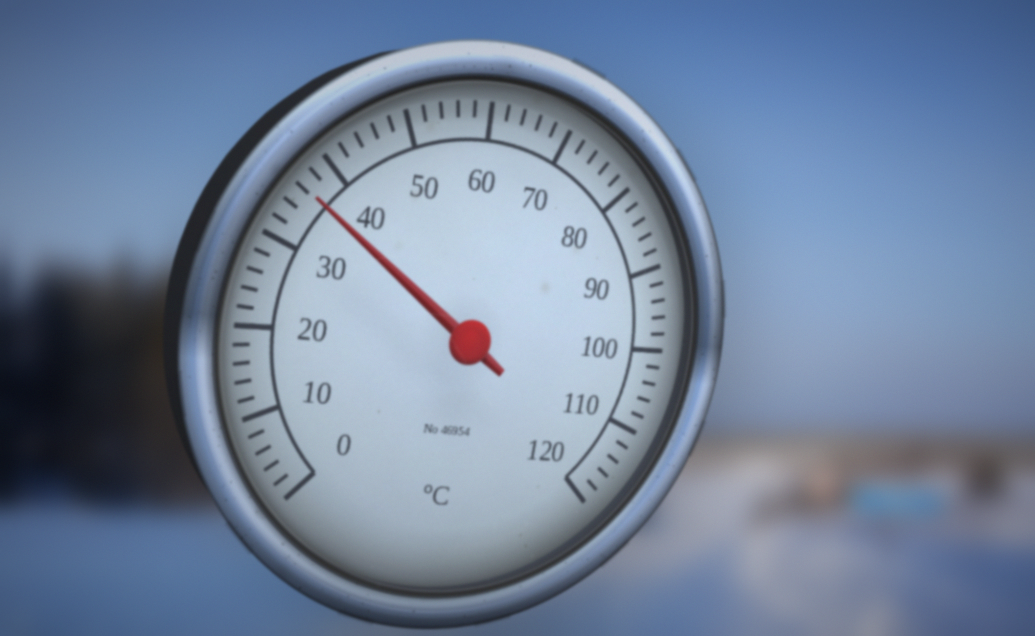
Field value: 36,°C
